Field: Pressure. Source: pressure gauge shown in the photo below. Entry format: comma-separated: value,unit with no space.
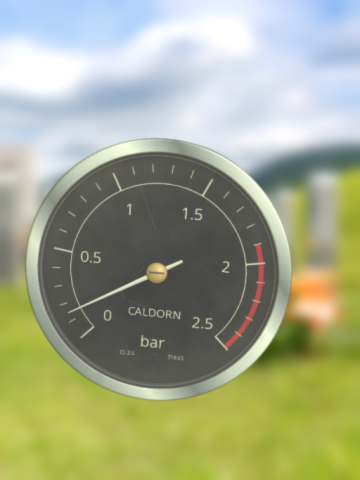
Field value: 0.15,bar
